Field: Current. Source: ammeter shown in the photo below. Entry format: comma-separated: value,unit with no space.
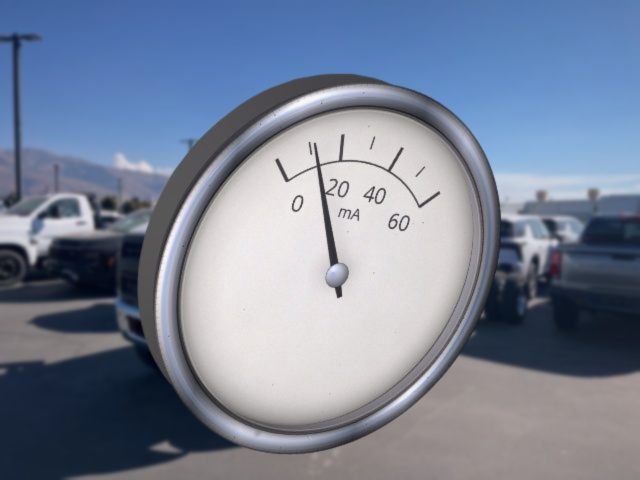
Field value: 10,mA
